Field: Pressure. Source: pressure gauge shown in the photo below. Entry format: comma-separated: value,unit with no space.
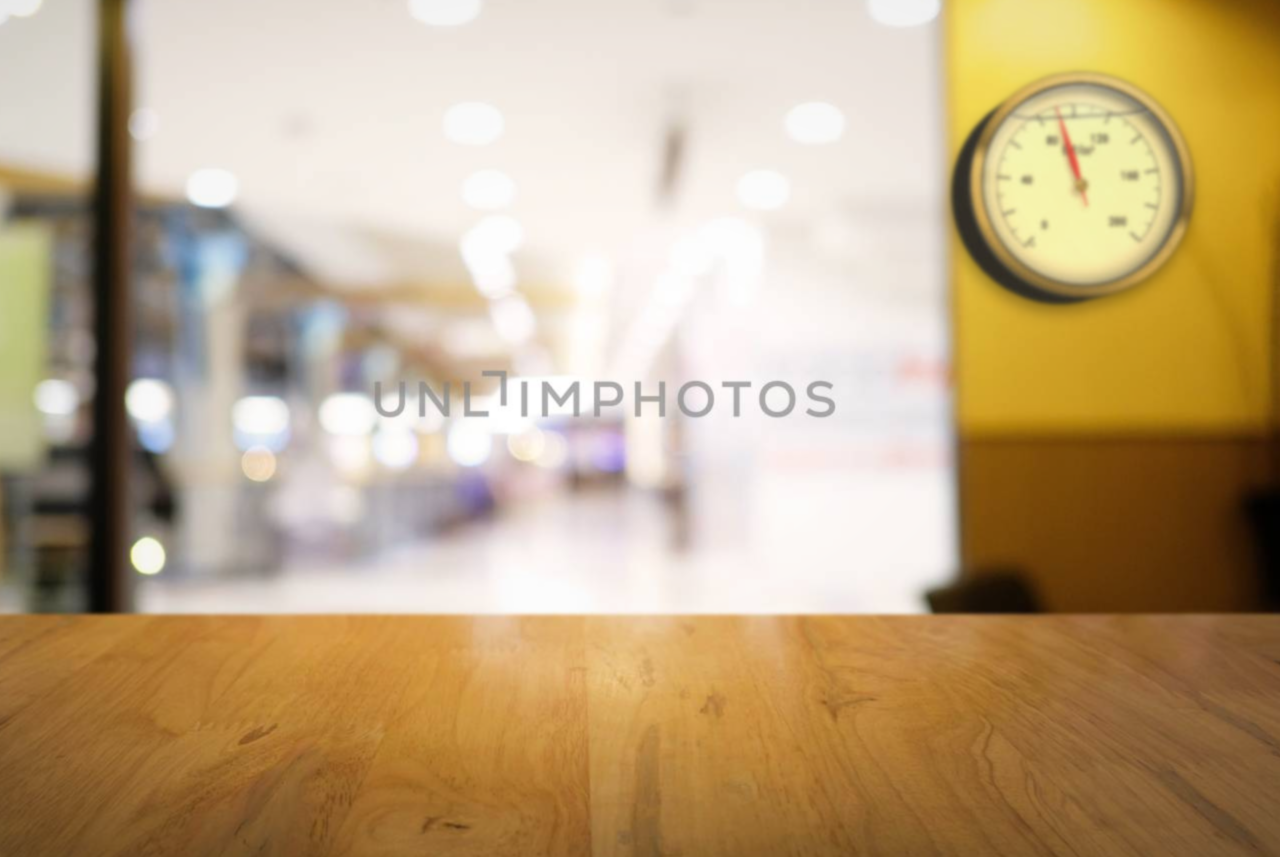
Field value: 90,psi
